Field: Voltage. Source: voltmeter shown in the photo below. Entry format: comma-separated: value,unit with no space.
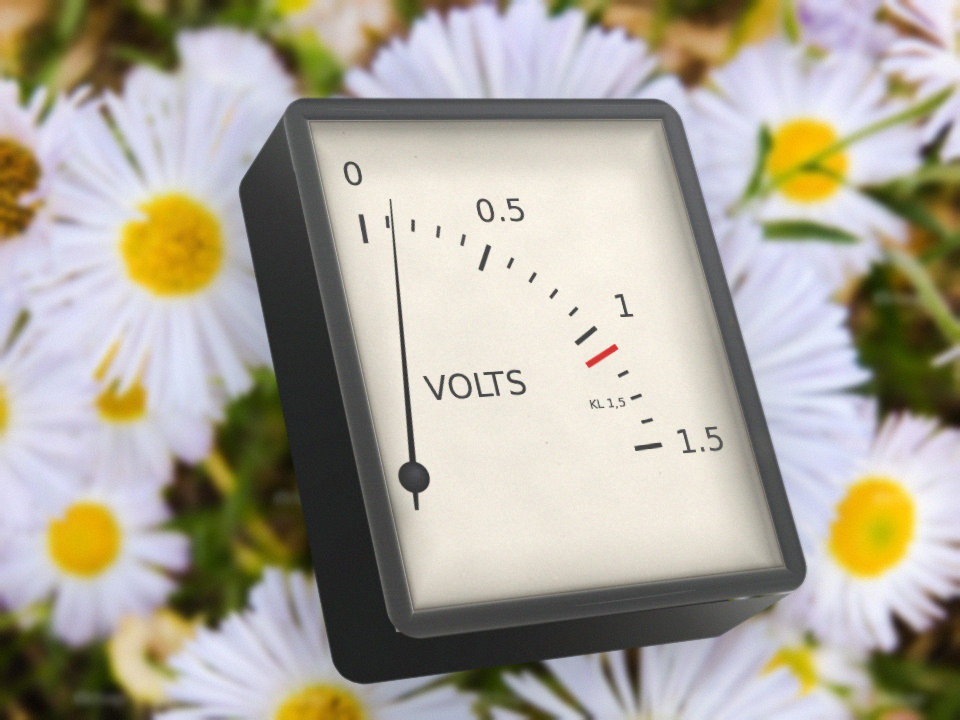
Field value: 0.1,V
